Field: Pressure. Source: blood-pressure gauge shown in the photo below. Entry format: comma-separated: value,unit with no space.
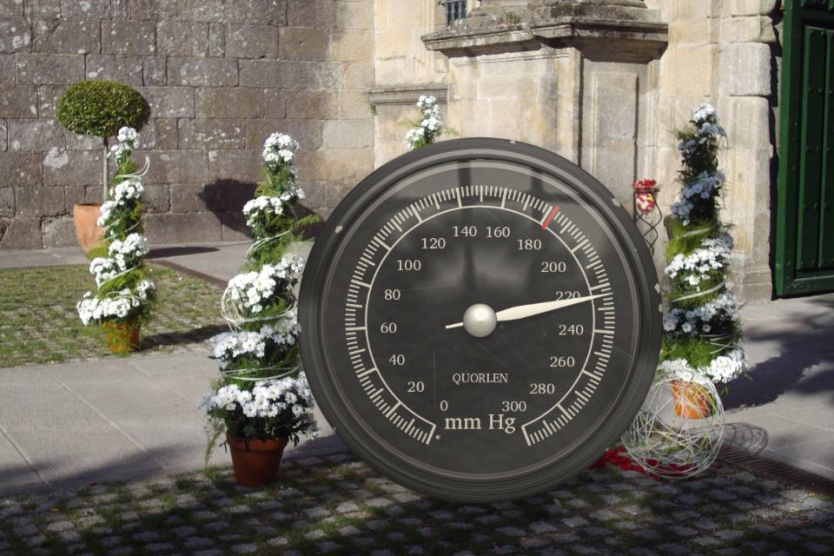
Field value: 224,mmHg
